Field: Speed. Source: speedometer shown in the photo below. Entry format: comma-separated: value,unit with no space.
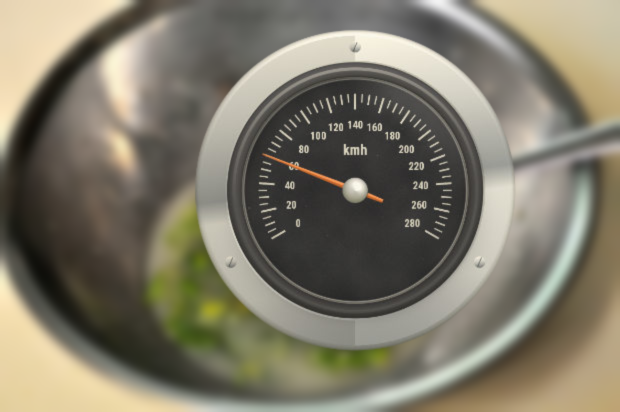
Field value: 60,km/h
